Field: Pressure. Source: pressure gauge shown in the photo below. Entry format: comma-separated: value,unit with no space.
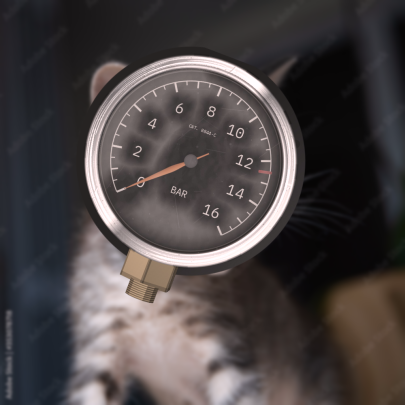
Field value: 0,bar
